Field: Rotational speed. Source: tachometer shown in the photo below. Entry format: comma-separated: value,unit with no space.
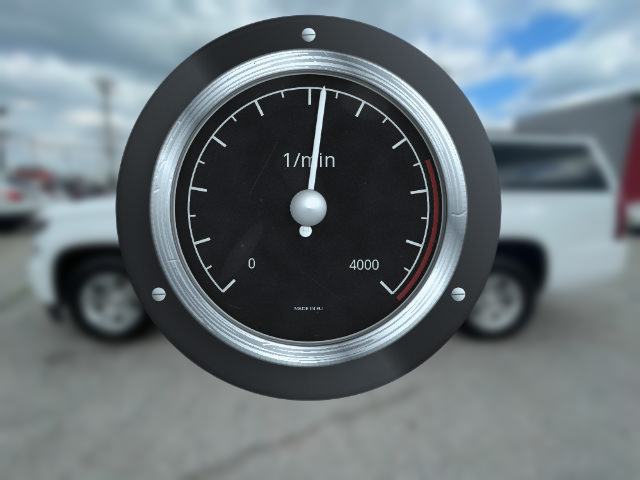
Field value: 2100,rpm
